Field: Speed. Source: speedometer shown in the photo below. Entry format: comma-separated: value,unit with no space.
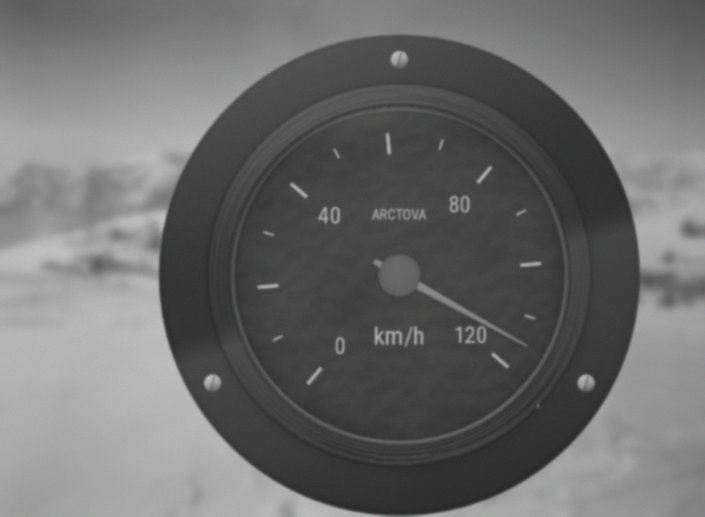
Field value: 115,km/h
